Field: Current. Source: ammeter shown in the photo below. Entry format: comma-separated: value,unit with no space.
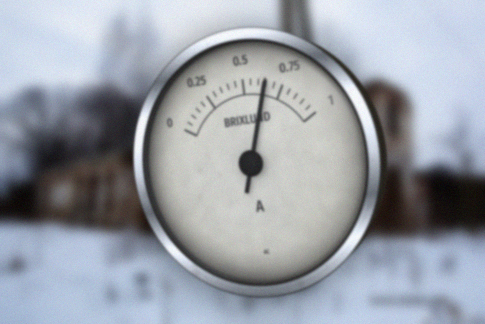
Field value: 0.65,A
